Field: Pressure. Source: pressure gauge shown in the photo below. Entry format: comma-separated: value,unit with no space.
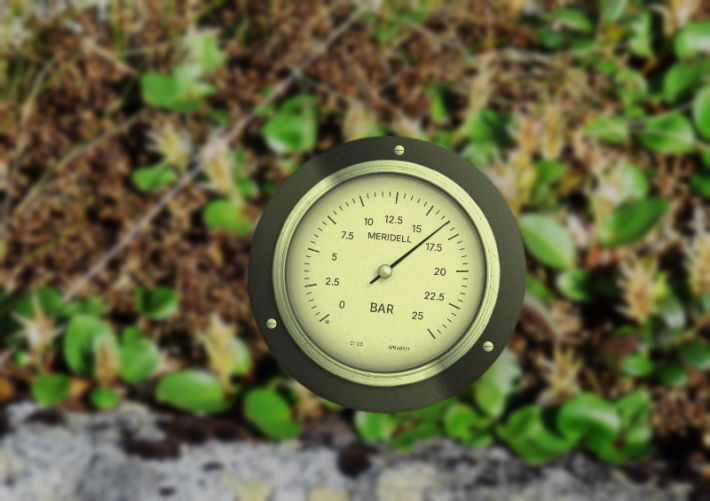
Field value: 16.5,bar
